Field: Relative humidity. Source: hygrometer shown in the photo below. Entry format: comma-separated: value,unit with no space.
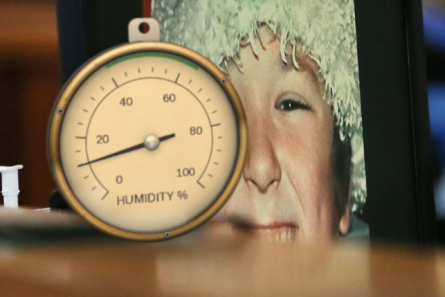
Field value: 12,%
